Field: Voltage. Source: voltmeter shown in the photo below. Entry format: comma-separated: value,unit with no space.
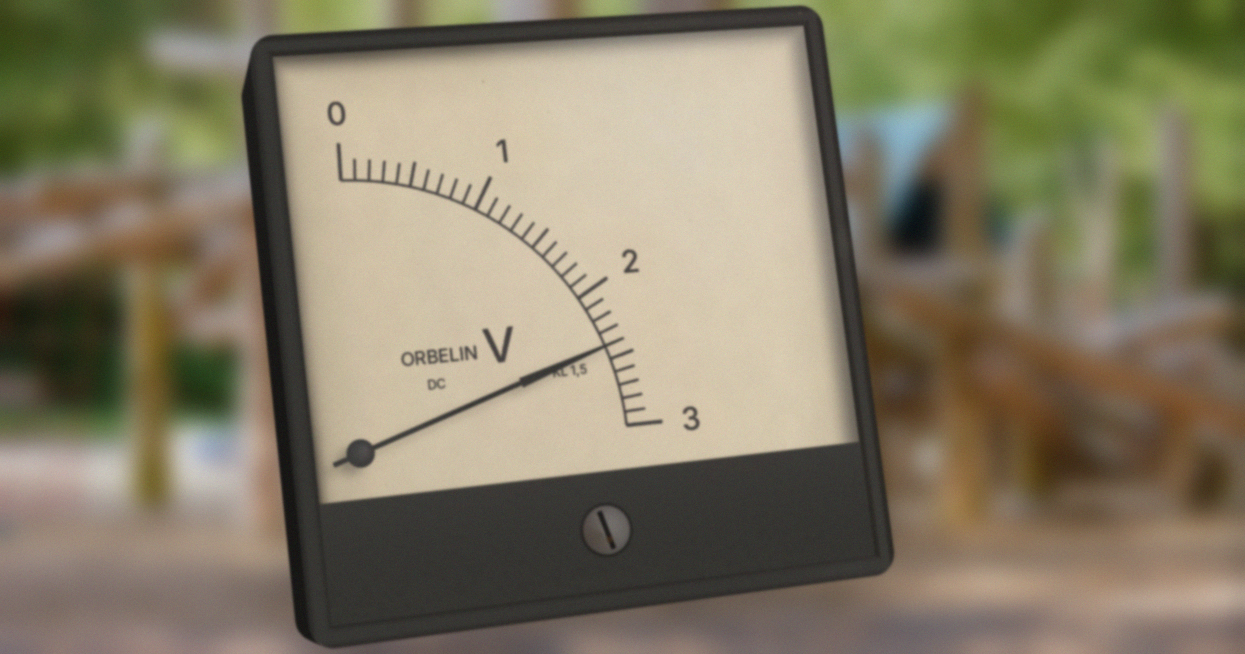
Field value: 2.4,V
